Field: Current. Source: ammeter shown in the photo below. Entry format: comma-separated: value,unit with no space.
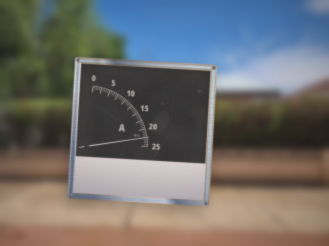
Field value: 22.5,A
